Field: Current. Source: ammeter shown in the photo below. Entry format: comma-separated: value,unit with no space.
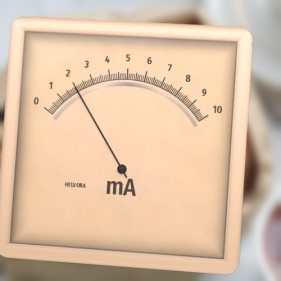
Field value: 2,mA
